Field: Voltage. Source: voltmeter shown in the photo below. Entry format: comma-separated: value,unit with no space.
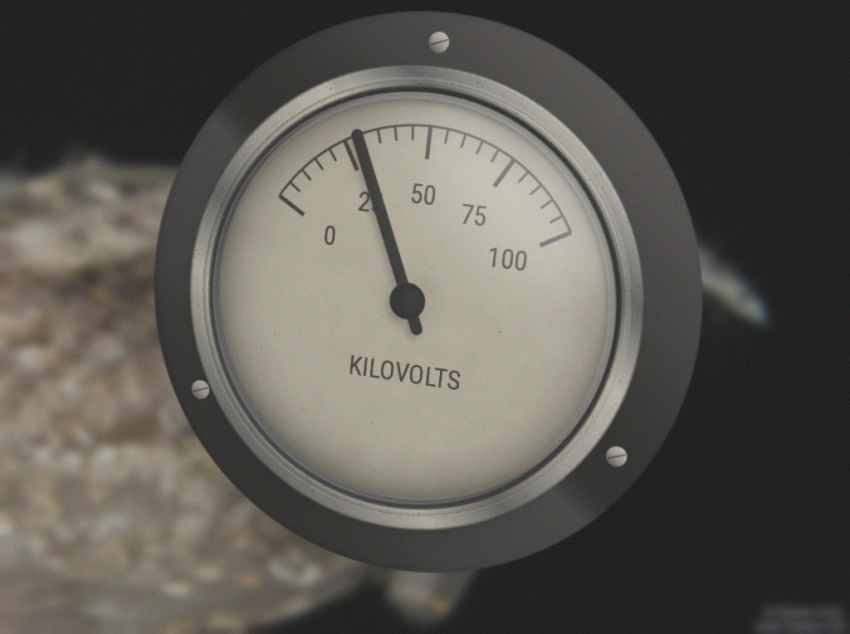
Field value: 30,kV
